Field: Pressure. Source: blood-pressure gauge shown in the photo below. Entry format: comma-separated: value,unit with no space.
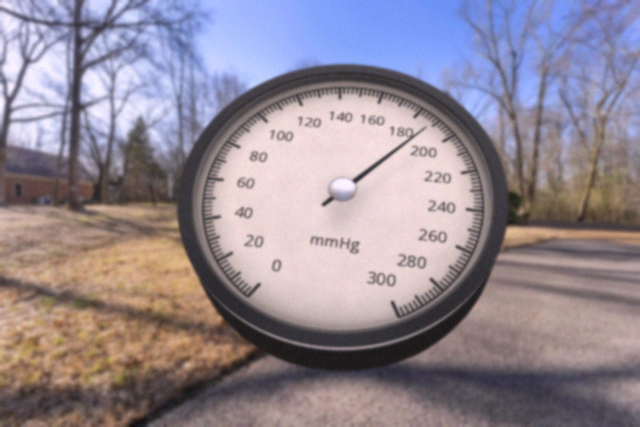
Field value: 190,mmHg
